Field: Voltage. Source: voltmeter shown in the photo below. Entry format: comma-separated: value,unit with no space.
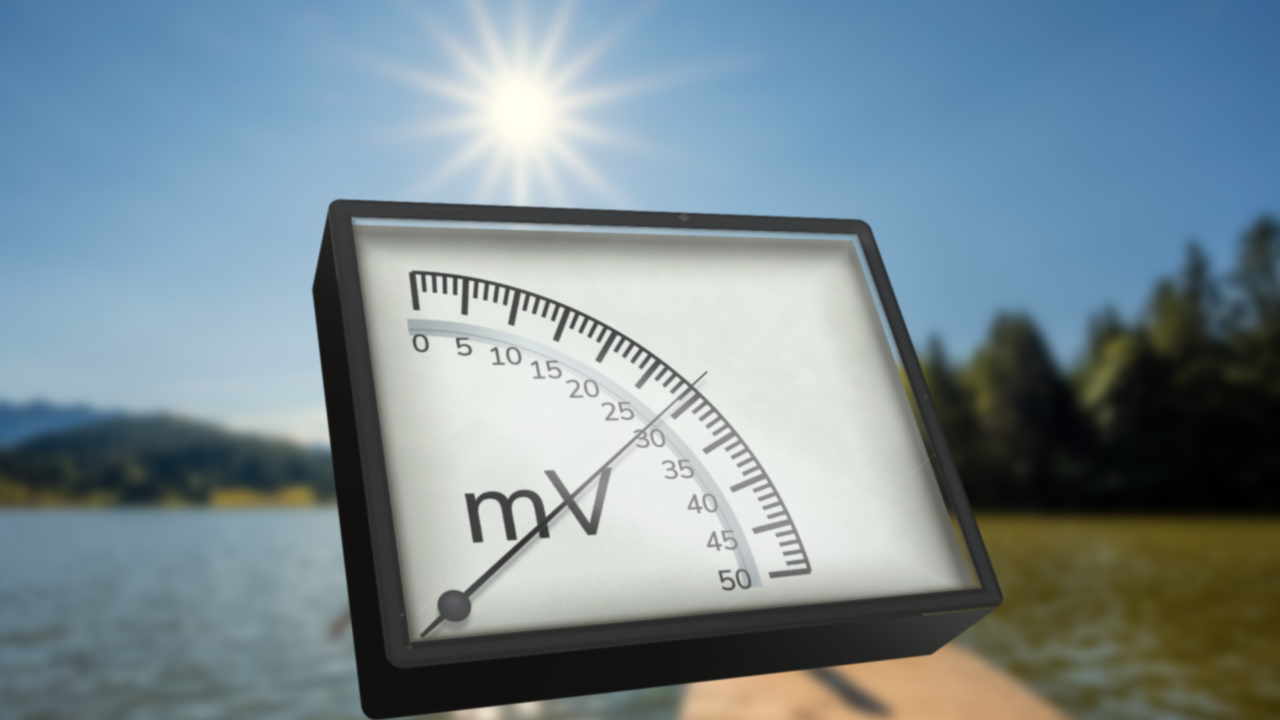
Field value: 29,mV
